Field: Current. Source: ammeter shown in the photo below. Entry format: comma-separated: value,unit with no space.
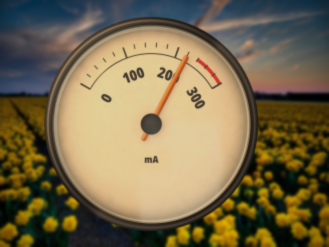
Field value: 220,mA
